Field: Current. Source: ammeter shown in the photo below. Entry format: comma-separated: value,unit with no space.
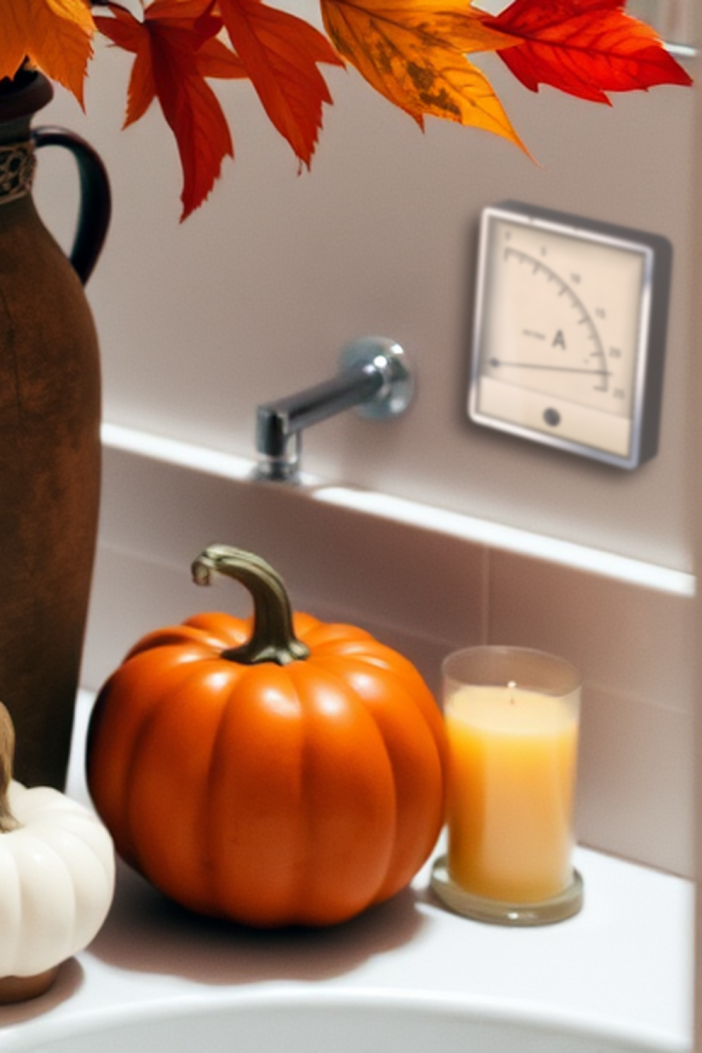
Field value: 22.5,A
